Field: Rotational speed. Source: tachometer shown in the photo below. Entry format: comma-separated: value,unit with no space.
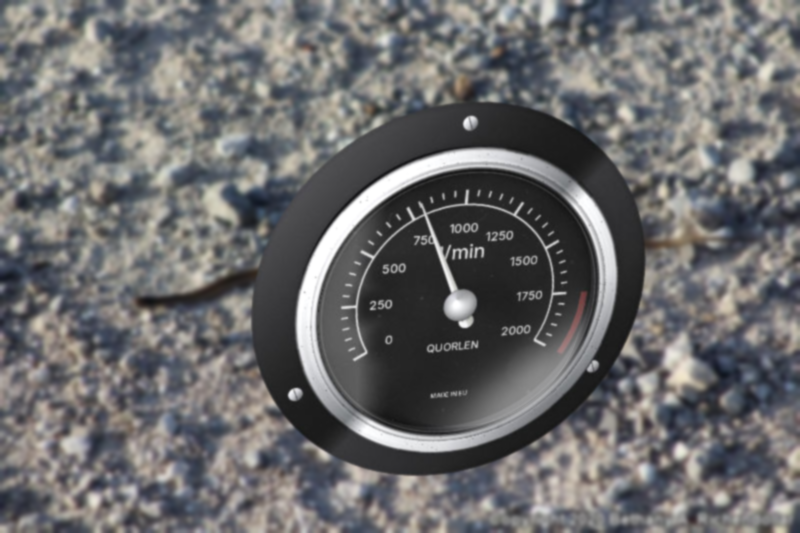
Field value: 800,rpm
